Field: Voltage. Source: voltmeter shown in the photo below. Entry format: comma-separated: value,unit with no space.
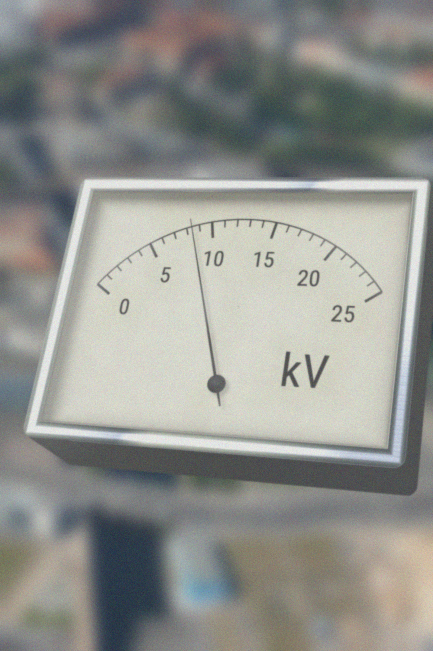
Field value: 8.5,kV
